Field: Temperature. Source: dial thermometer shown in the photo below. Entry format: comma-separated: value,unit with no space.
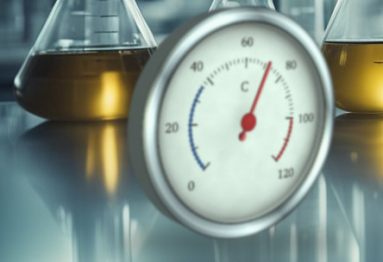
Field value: 70,°C
